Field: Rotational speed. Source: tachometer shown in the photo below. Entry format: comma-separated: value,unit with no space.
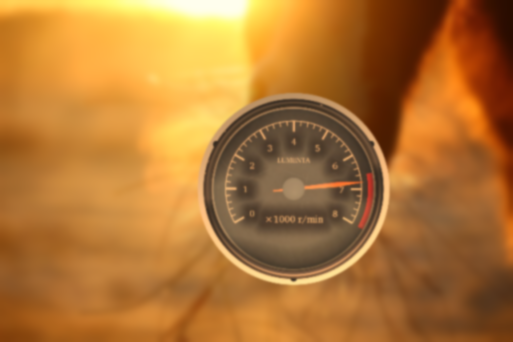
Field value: 6800,rpm
